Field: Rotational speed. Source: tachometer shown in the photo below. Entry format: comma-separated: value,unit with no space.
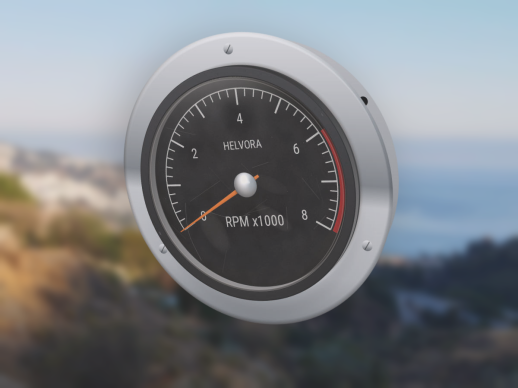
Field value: 0,rpm
